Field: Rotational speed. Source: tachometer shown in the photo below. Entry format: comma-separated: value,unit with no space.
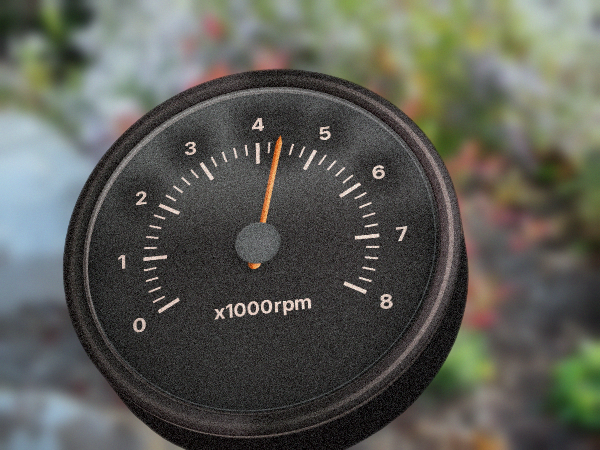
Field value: 4400,rpm
